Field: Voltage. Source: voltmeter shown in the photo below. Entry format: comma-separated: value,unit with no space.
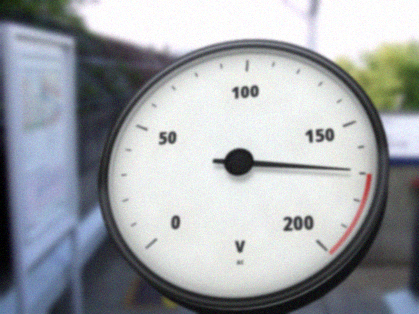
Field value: 170,V
